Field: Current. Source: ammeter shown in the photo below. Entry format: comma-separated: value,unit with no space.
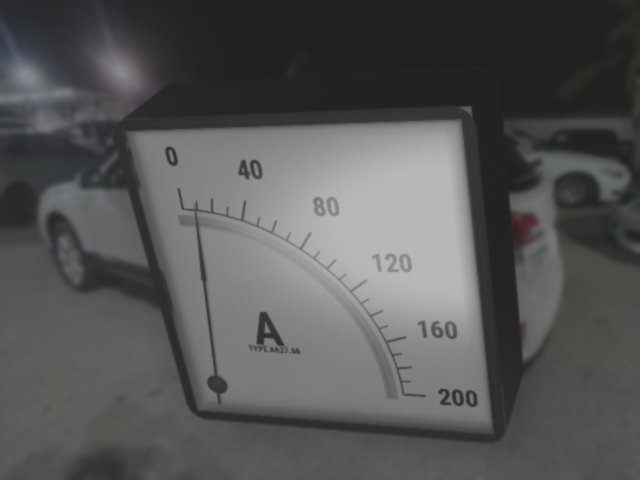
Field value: 10,A
